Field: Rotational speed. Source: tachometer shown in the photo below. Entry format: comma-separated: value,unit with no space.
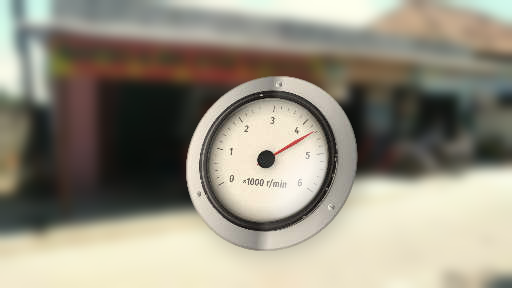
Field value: 4400,rpm
